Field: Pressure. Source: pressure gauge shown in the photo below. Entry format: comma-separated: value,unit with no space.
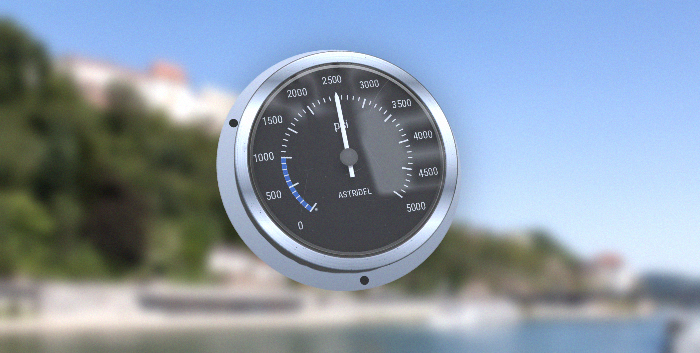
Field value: 2500,psi
